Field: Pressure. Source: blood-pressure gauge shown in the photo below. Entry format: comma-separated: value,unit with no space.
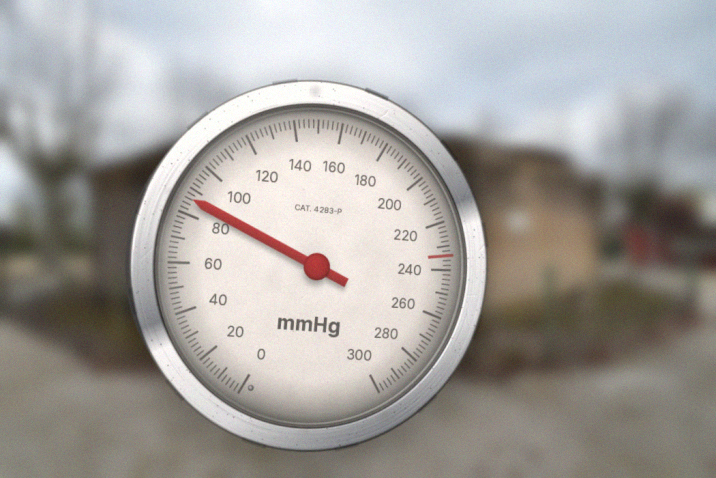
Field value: 86,mmHg
